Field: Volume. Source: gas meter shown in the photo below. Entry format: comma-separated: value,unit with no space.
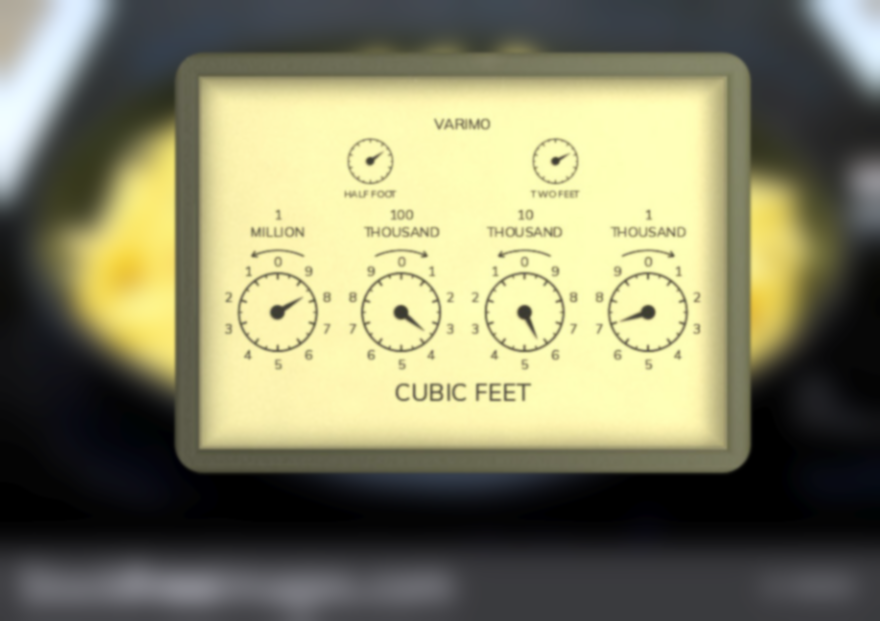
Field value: 835700,ft³
